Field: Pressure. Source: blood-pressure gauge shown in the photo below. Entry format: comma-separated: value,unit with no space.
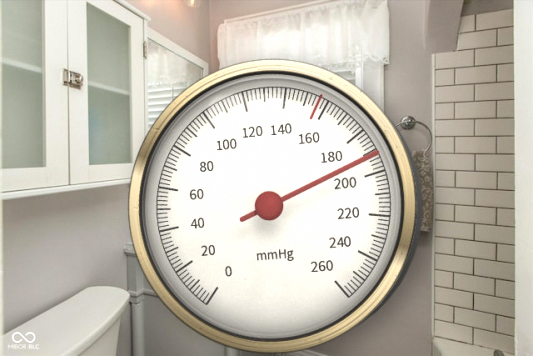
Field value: 192,mmHg
